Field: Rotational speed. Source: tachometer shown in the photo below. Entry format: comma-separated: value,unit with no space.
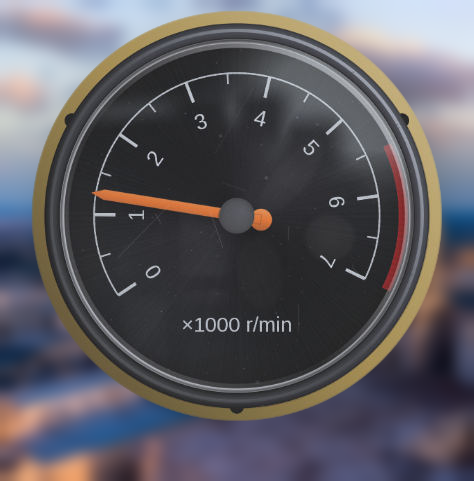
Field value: 1250,rpm
